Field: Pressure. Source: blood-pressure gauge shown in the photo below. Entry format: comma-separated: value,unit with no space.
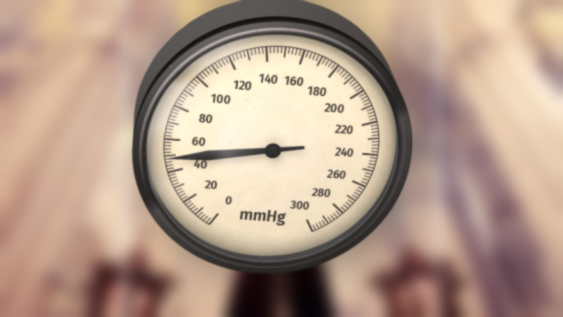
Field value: 50,mmHg
